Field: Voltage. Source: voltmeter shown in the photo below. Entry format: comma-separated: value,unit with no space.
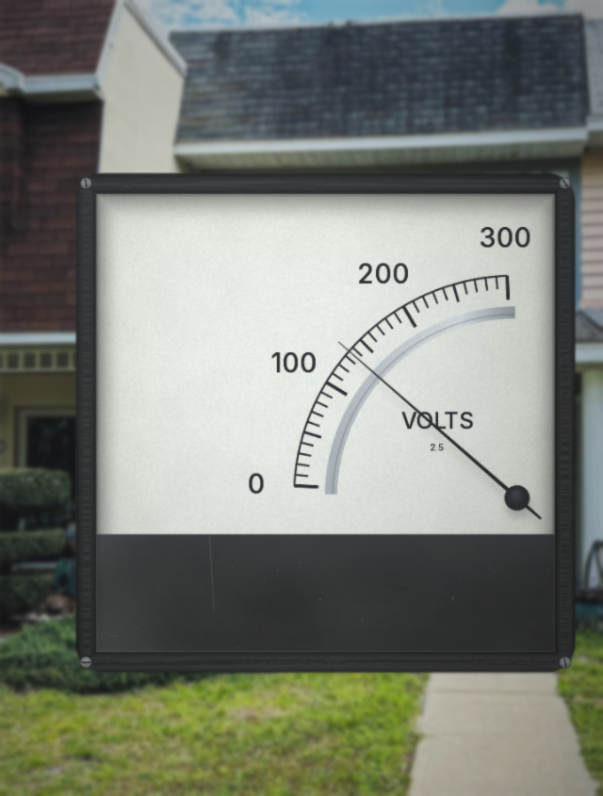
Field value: 135,V
